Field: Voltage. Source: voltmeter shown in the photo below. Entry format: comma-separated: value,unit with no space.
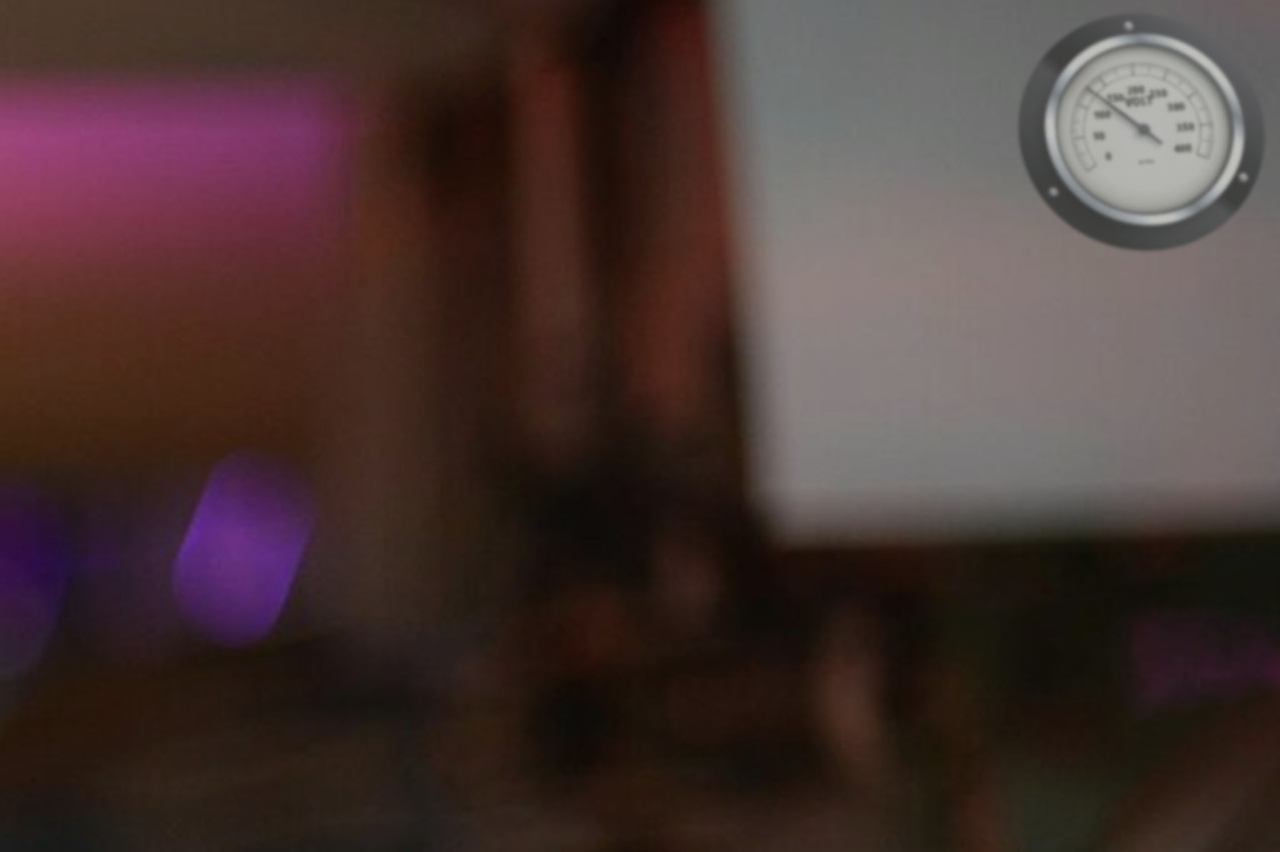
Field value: 125,V
